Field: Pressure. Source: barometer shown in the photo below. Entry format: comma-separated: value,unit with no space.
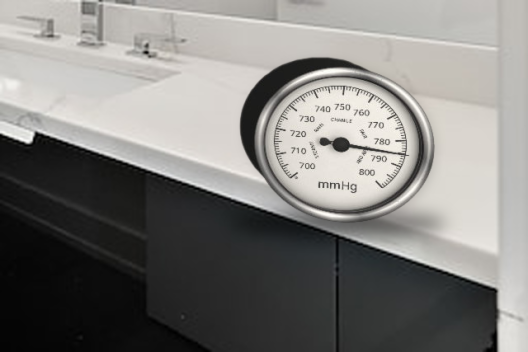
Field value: 785,mmHg
